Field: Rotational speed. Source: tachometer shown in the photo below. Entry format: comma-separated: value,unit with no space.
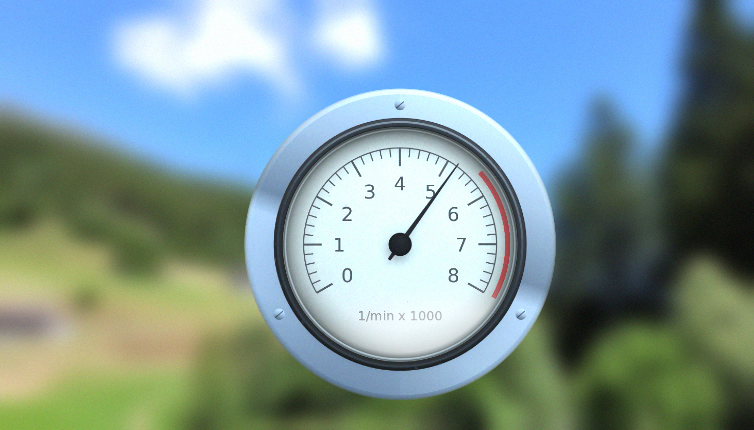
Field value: 5200,rpm
